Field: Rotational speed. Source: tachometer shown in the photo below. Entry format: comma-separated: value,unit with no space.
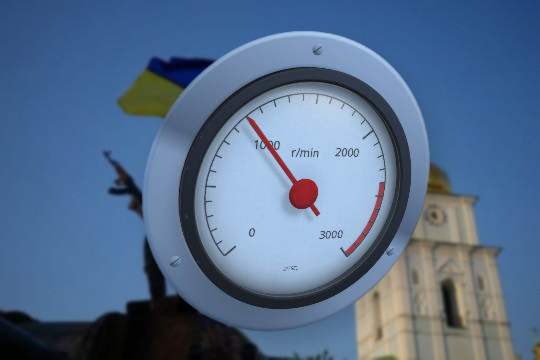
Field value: 1000,rpm
